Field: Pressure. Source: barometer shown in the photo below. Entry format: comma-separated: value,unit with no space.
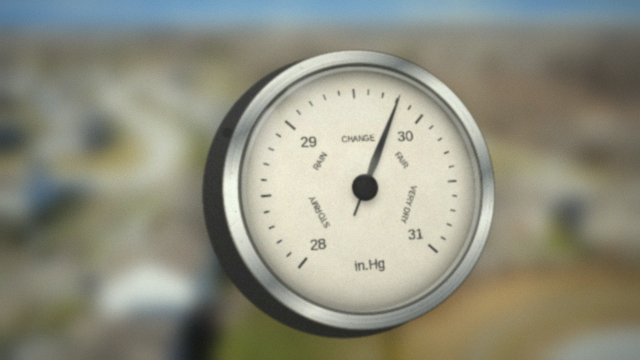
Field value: 29.8,inHg
